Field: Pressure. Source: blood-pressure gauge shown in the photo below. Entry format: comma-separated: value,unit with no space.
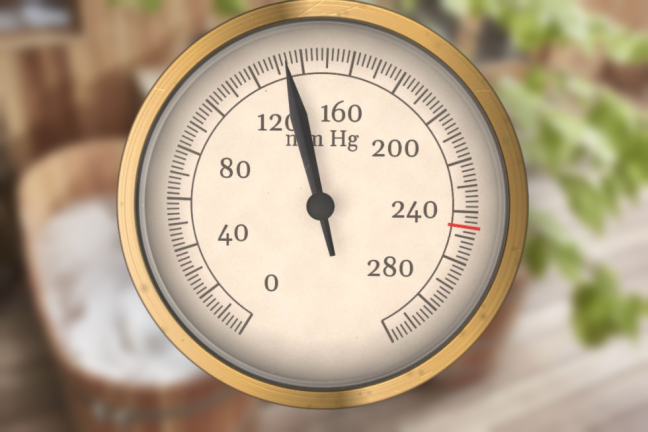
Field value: 134,mmHg
